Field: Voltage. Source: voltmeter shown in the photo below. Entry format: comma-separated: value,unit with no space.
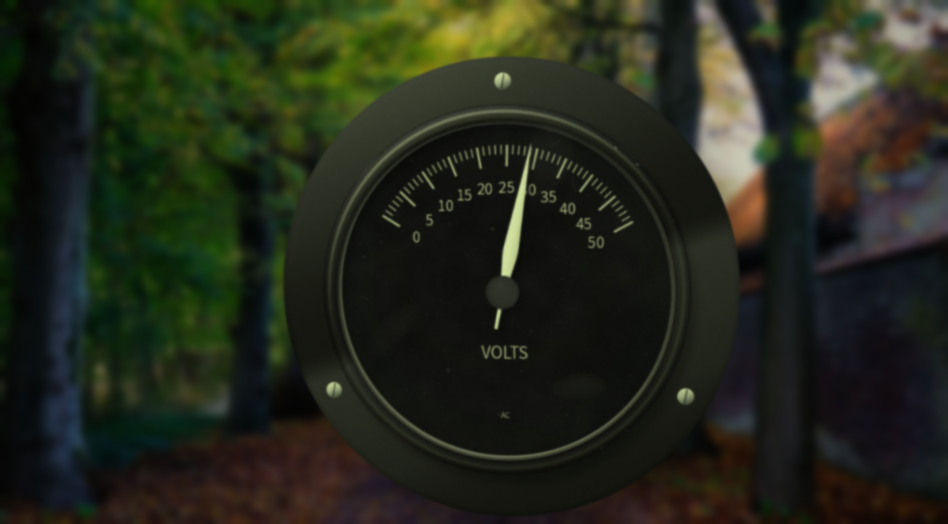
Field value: 29,V
